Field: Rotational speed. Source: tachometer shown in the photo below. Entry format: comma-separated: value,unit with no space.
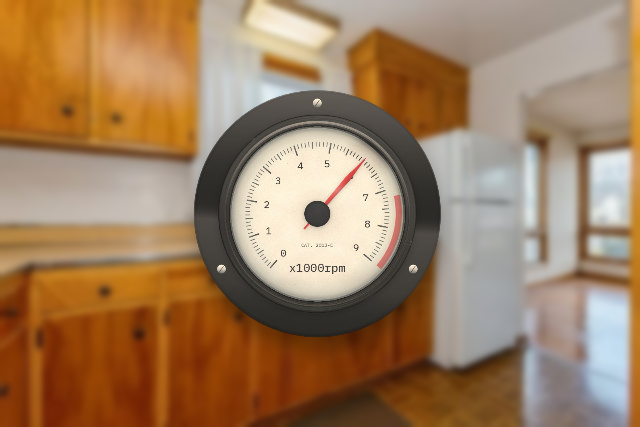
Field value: 6000,rpm
